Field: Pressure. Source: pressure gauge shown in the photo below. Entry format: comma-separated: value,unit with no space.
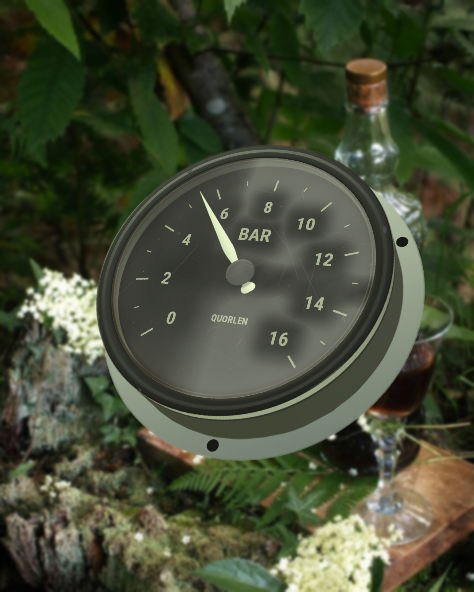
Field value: 5.5,bar
